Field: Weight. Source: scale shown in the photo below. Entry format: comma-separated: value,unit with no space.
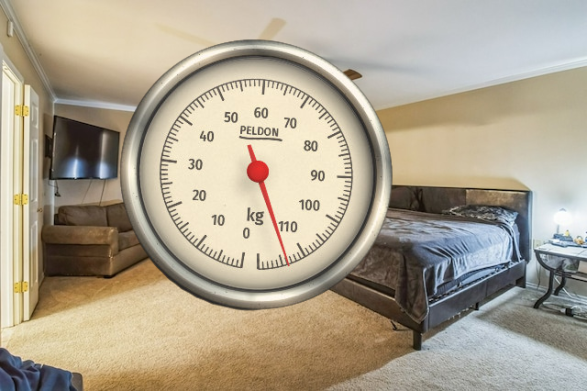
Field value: 114,kg
